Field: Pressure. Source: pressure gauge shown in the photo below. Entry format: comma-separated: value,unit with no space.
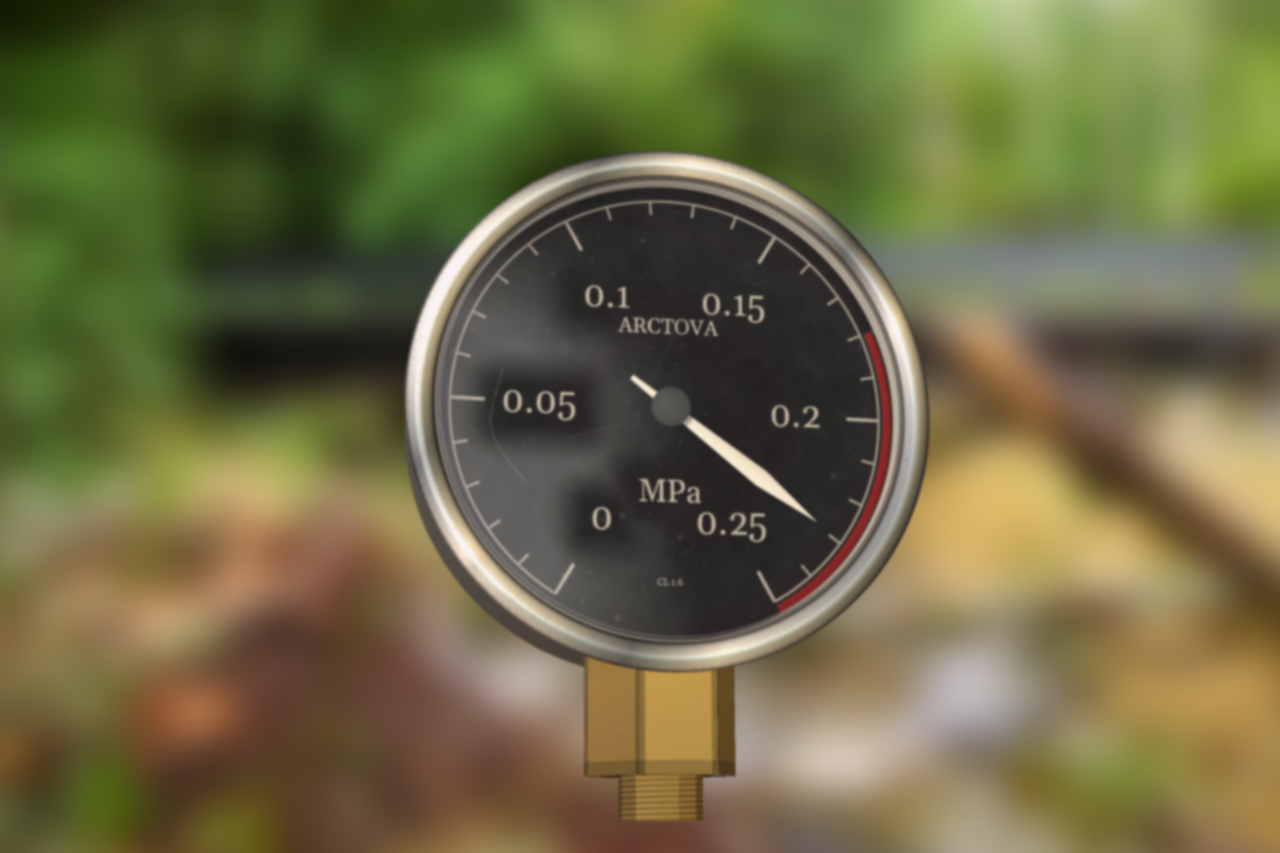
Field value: 0.23,MPa
